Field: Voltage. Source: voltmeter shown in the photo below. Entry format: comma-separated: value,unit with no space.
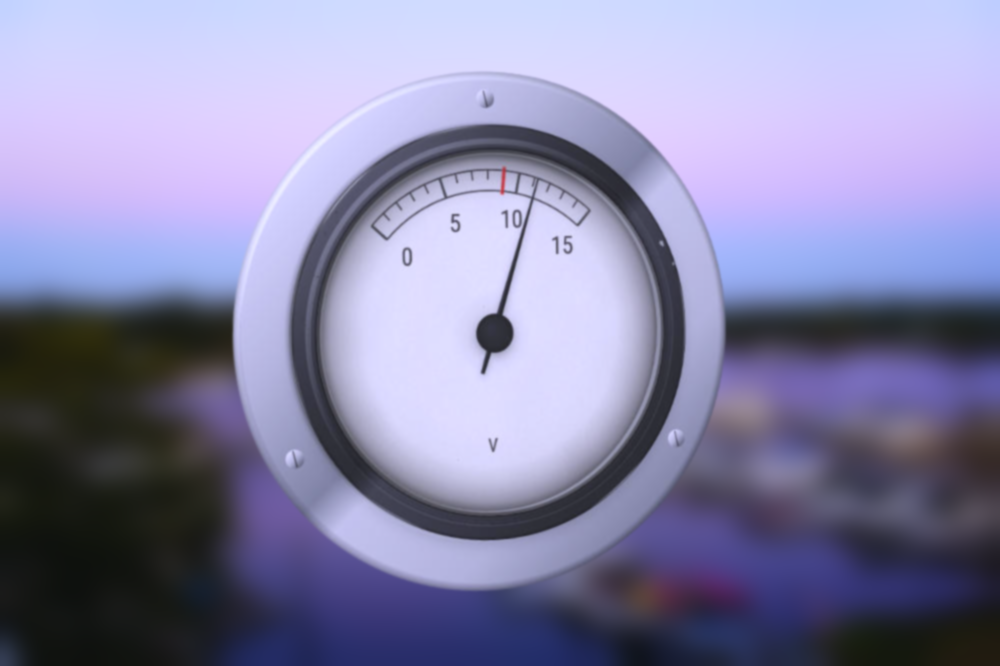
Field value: 11,V
